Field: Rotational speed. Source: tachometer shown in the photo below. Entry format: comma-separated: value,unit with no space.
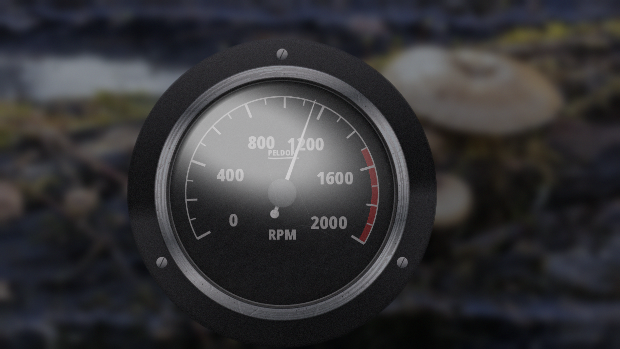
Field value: 1150,rpm
